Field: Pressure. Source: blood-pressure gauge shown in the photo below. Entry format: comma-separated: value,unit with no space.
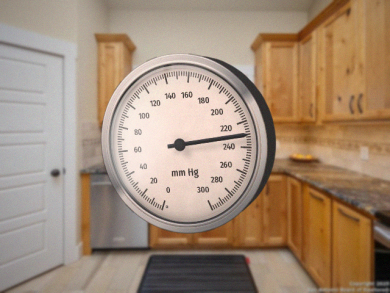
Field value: 230,mmHg
